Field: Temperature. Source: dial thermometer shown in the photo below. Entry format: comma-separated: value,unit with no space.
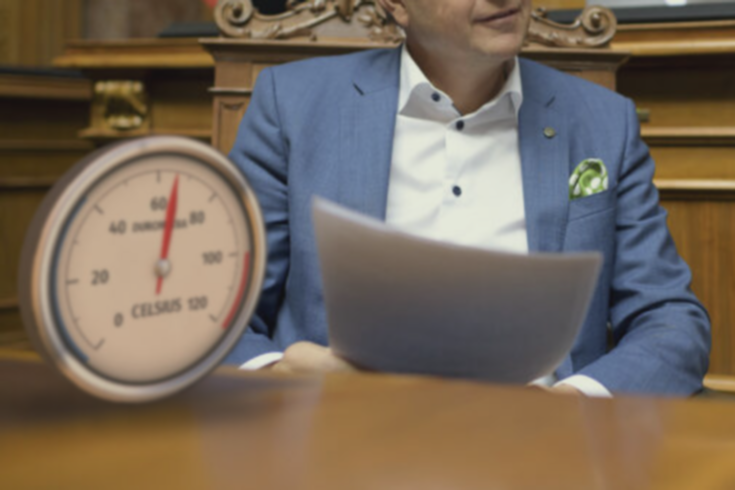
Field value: 65,°C
